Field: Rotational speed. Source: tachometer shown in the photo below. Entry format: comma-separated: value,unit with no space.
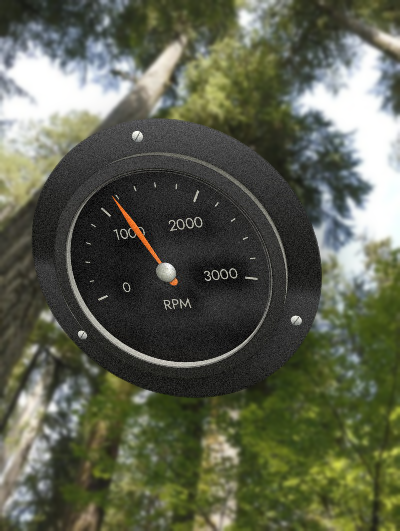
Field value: 1200,rpm
